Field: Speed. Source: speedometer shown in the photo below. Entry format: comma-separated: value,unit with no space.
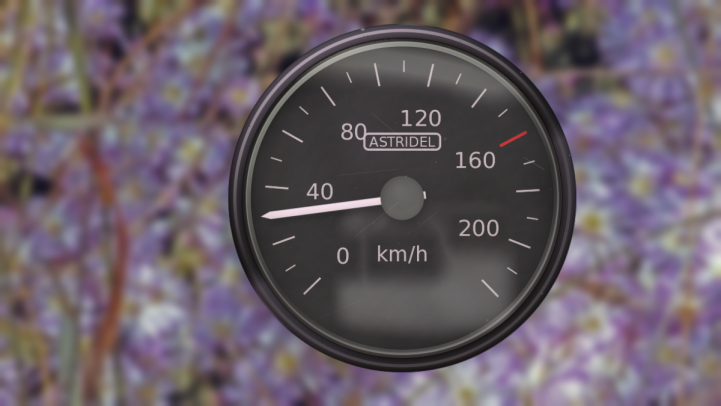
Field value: 30,km/h
